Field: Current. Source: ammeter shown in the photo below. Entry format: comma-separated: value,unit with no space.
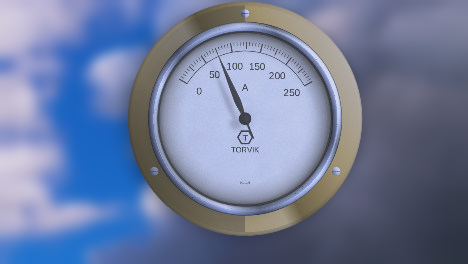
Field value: 75,A
